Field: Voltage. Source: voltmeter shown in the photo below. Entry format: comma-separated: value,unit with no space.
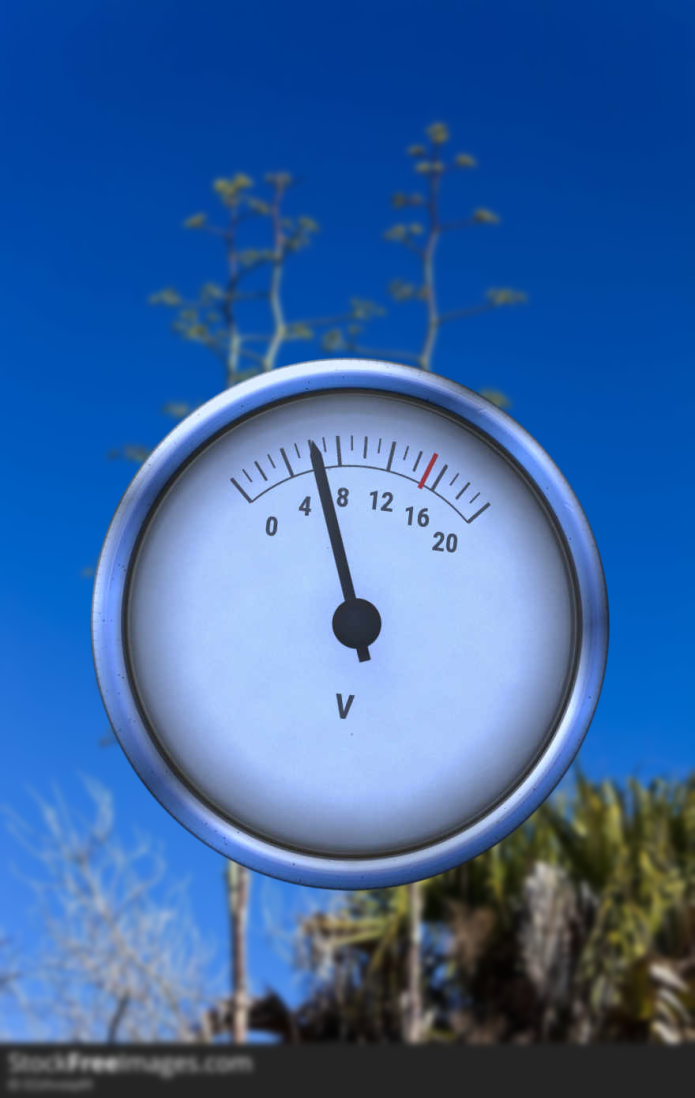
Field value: 6,V
